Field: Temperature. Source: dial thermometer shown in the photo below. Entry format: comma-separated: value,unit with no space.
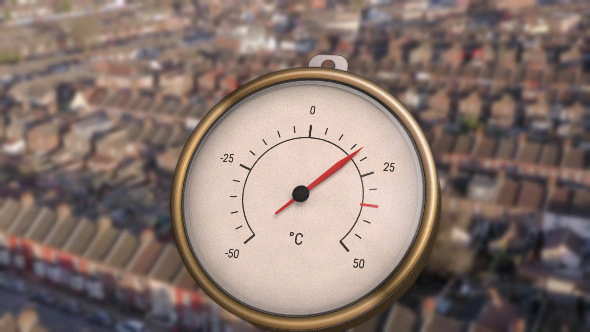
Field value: 17.5,°C
